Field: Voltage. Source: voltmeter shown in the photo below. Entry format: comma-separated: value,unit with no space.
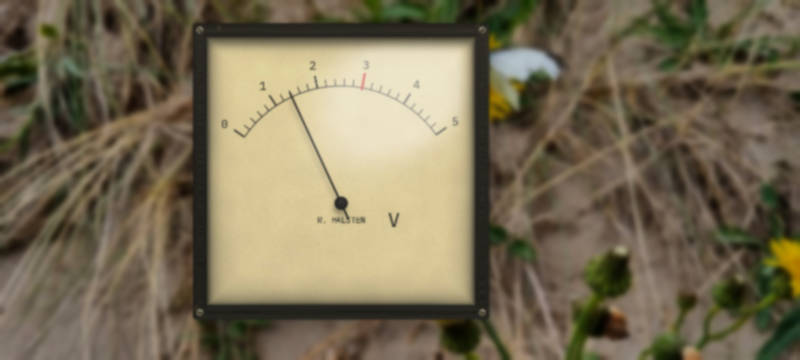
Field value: 1.4,V
